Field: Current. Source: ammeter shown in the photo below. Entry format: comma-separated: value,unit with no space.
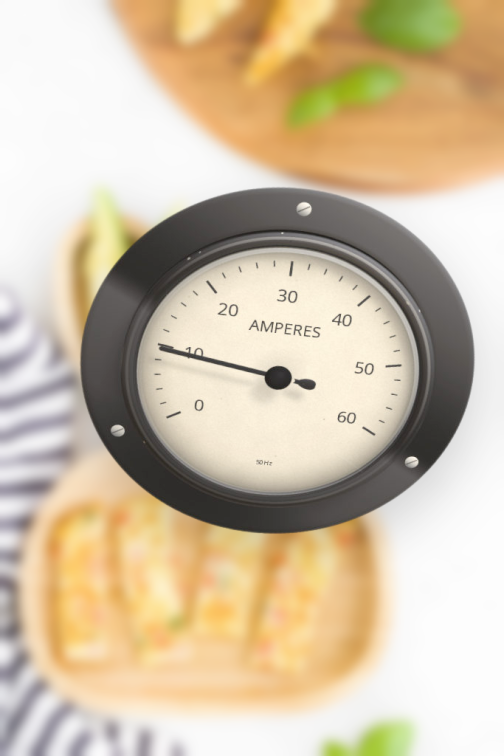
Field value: 10,A
